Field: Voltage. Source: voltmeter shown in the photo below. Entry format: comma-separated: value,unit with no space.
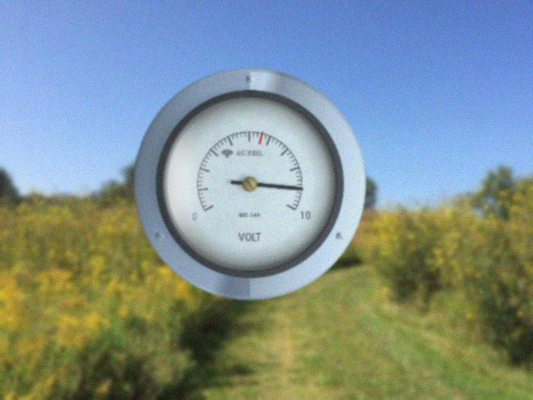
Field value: 9,V
